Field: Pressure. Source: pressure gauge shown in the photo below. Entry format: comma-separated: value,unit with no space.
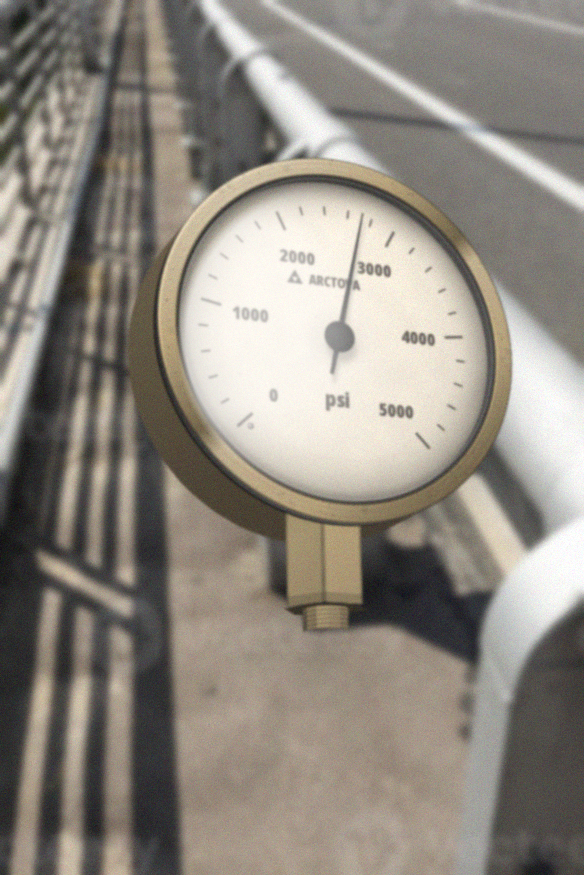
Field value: 2700,psi
